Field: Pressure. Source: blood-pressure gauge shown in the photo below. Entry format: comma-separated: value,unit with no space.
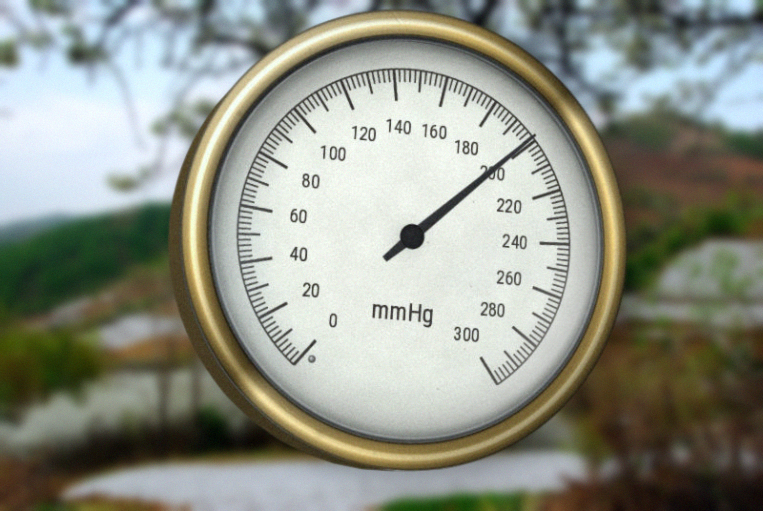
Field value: 198,mmHg
